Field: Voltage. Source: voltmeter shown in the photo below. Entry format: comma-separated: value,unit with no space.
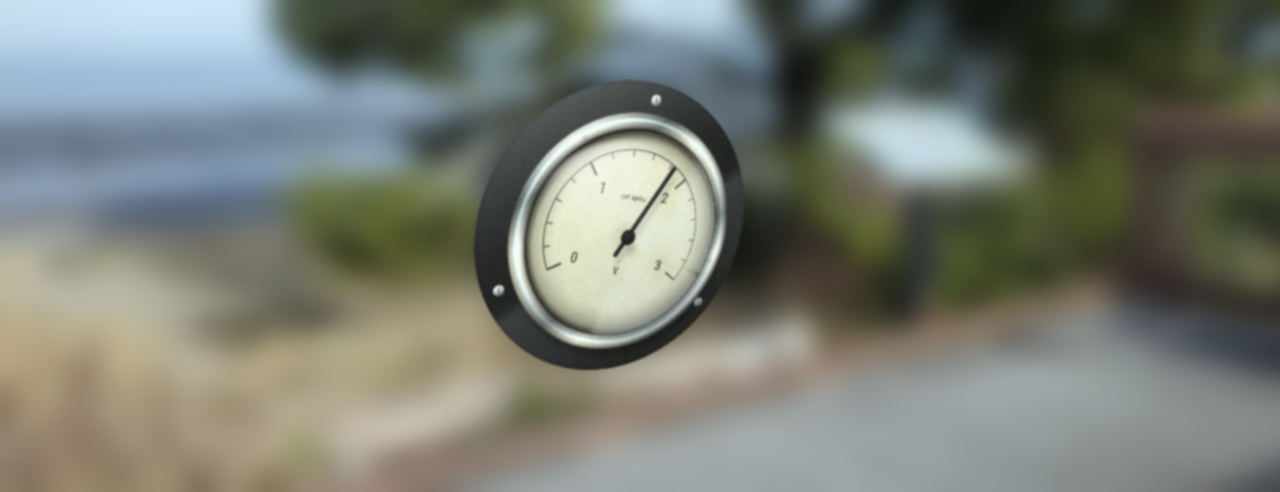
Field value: 1.8,V
